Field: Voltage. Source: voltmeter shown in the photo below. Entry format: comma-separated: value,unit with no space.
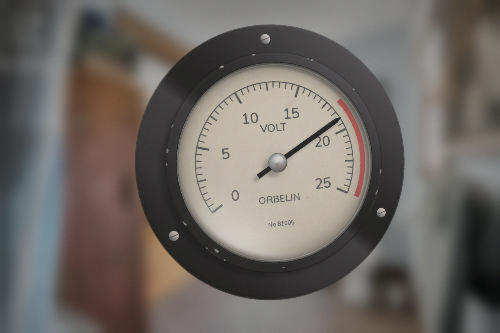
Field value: 19,V
